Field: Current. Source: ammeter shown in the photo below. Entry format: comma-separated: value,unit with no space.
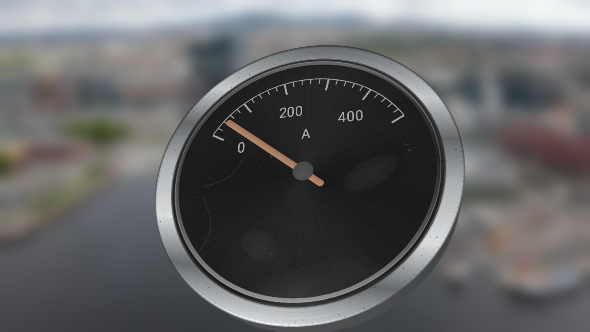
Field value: 40,A
